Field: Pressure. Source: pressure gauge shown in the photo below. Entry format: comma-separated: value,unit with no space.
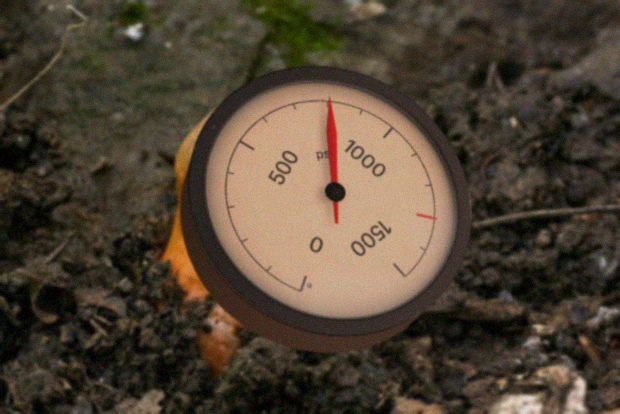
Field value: 800,psi
